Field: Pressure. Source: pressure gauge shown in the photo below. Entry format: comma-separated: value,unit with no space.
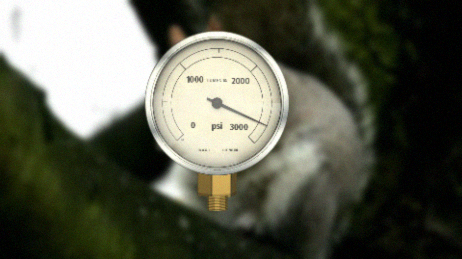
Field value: 2750,psi
